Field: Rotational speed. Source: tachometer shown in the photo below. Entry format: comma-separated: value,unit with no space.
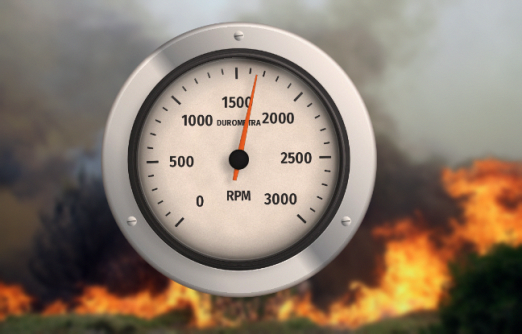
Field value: 1650,rpm
